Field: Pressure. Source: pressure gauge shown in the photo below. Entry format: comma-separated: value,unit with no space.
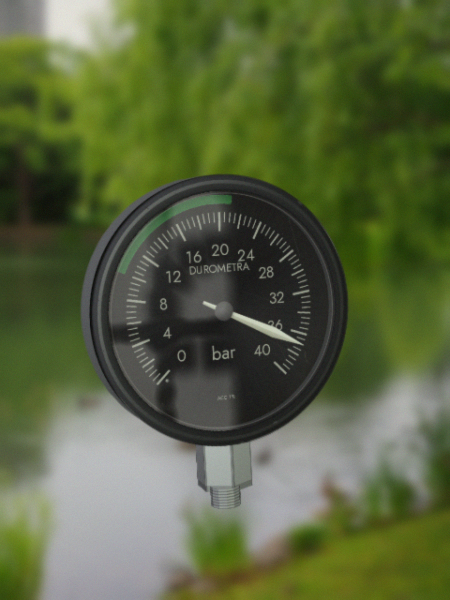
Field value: 37,bar
